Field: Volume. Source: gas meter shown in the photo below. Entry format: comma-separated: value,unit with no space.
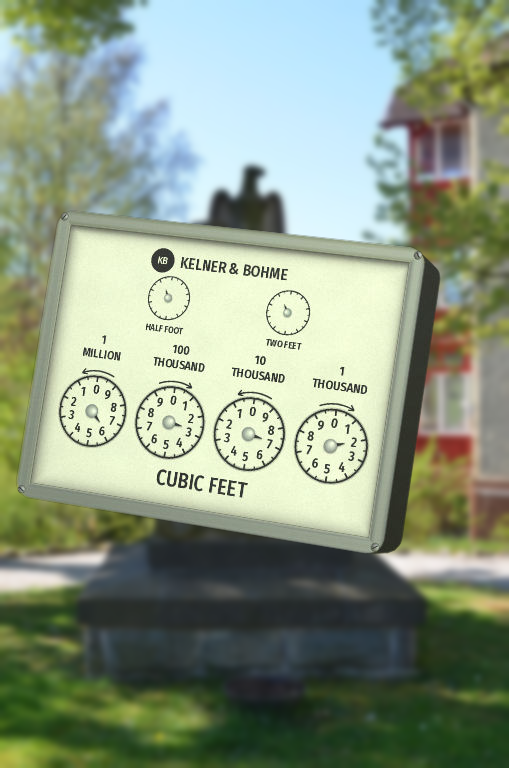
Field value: 627200,ft³
